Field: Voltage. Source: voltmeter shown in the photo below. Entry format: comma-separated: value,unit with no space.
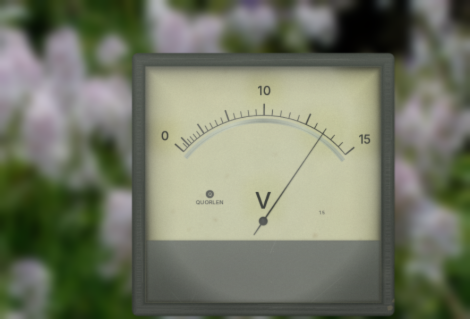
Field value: 13.5,V
